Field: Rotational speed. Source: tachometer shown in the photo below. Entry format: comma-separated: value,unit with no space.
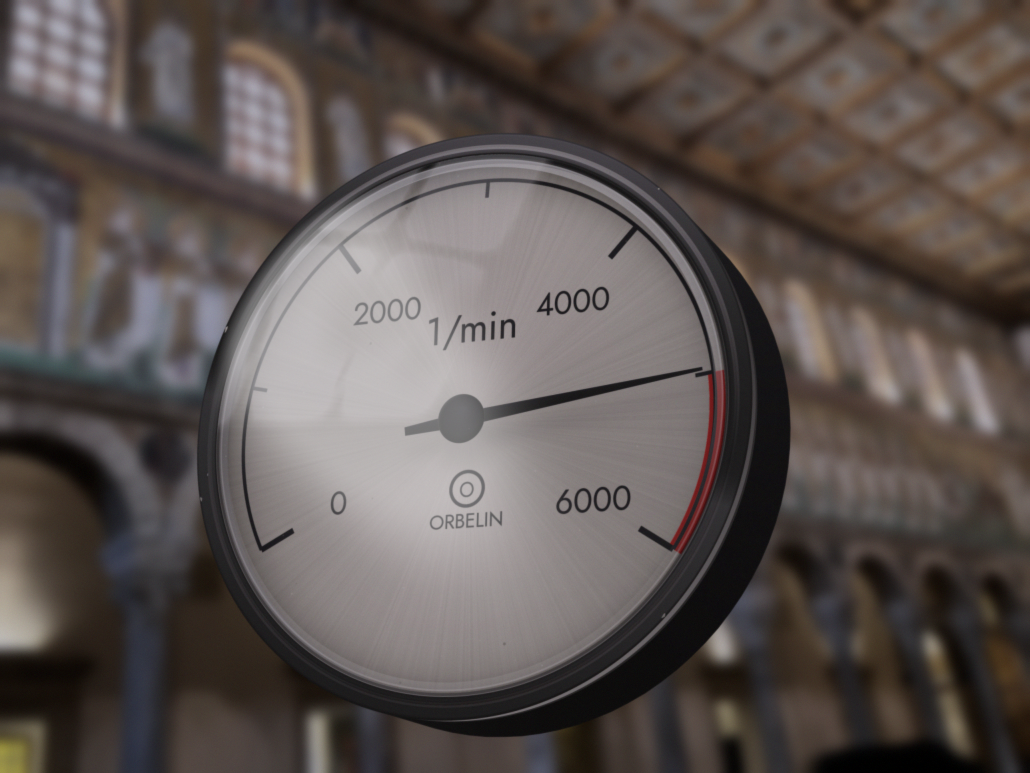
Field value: 5000,rpm
